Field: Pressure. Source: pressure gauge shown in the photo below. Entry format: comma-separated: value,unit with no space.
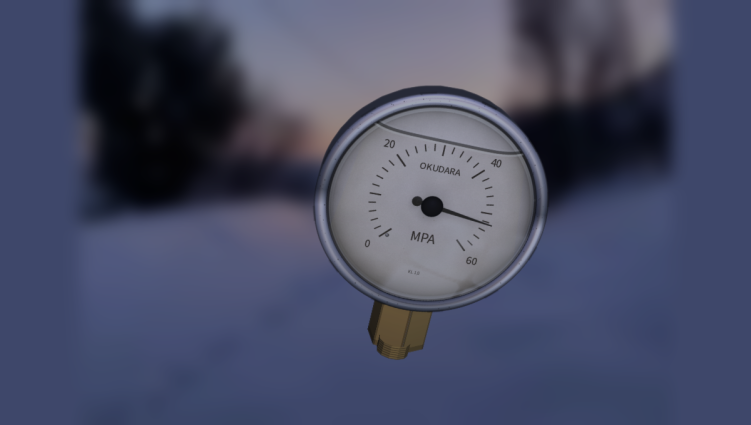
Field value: 52,MPa
